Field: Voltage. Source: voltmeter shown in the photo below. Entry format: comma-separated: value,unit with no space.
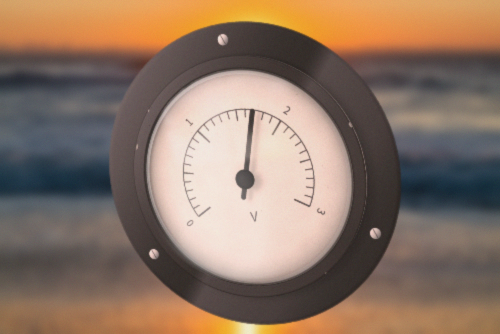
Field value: 1.7,V
